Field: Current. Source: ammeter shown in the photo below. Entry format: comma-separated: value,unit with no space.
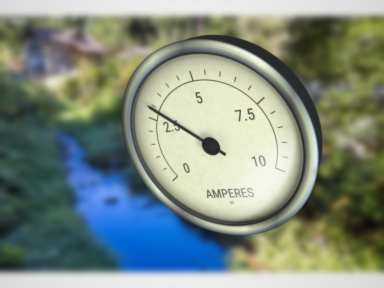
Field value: 3,A
